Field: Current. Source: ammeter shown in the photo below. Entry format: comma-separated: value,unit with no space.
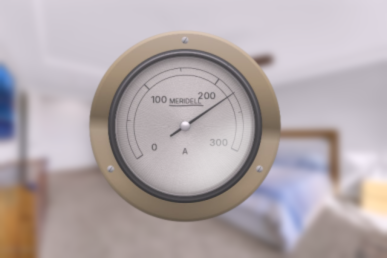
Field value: 225,A
